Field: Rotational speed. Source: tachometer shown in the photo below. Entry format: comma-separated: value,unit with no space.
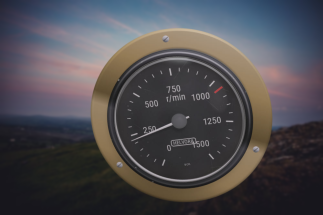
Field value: 225,rpm
